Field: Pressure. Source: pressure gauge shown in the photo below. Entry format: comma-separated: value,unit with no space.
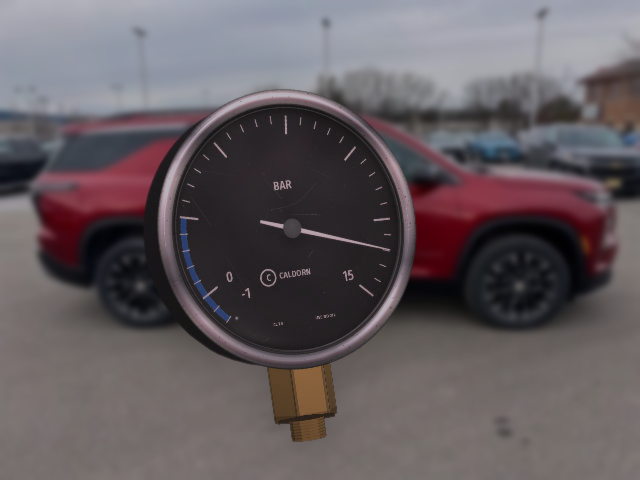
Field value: 13.5,bar
